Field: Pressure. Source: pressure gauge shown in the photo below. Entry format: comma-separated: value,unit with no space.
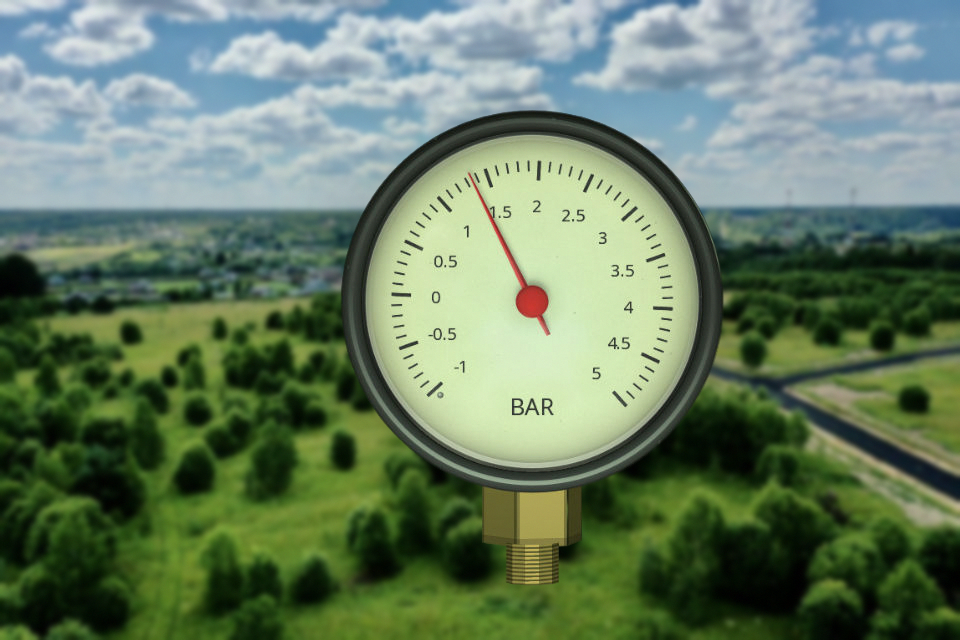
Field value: 1.35,bar
